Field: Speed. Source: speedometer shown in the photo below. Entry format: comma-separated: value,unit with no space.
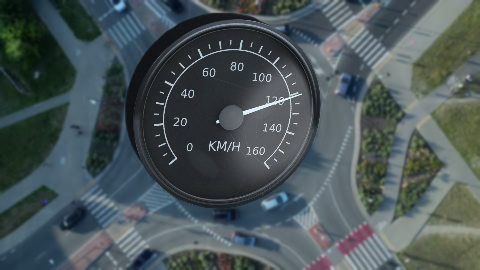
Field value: 120,km/h
